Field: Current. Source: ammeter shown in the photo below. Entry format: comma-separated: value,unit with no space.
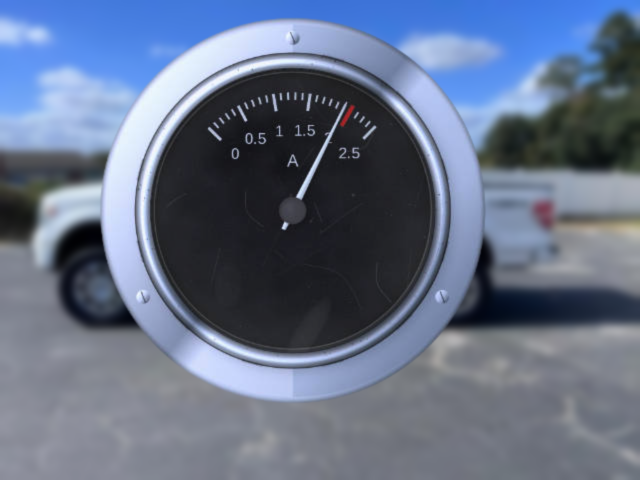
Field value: 2,A
